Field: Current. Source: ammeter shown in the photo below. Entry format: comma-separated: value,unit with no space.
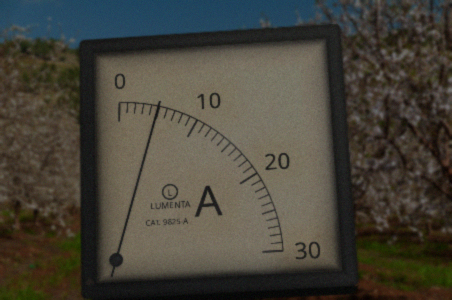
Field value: 5,A
